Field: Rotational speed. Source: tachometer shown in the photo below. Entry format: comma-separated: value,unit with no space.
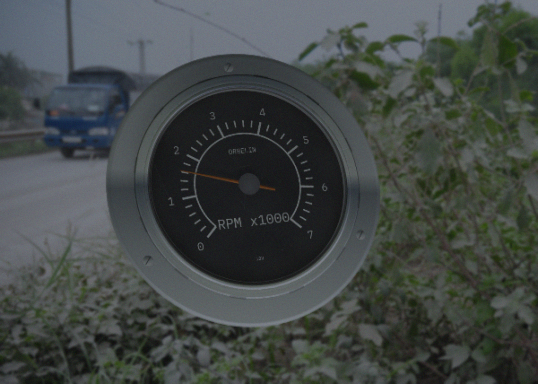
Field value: 1600,rpm
